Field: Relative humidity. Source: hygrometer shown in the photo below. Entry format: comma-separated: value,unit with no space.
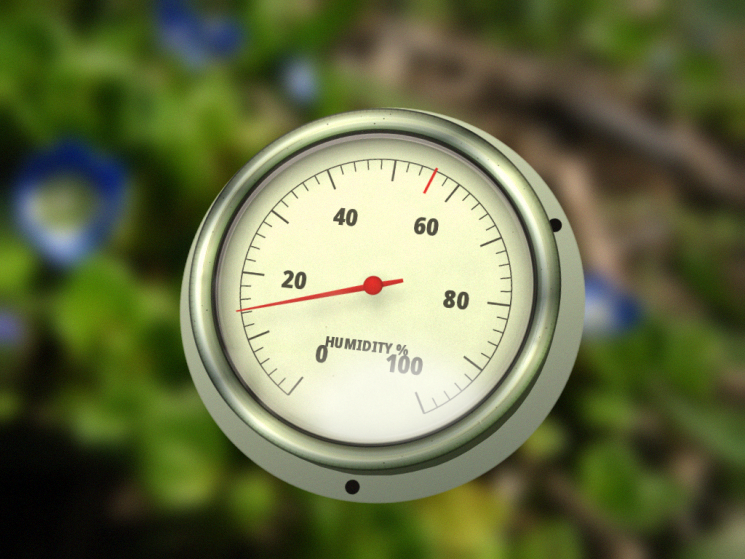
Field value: 14,%
